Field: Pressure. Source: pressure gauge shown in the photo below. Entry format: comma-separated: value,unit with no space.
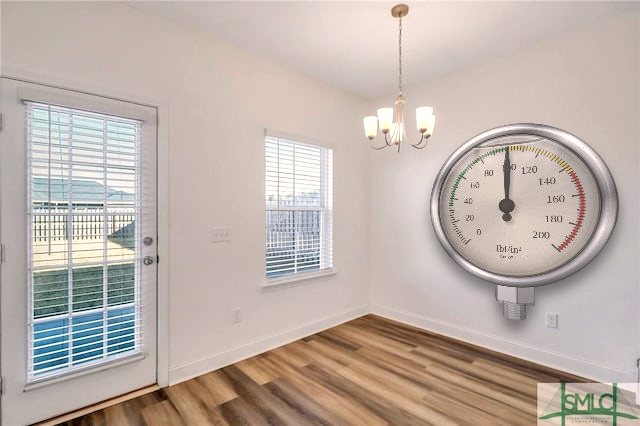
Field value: 100,psi
